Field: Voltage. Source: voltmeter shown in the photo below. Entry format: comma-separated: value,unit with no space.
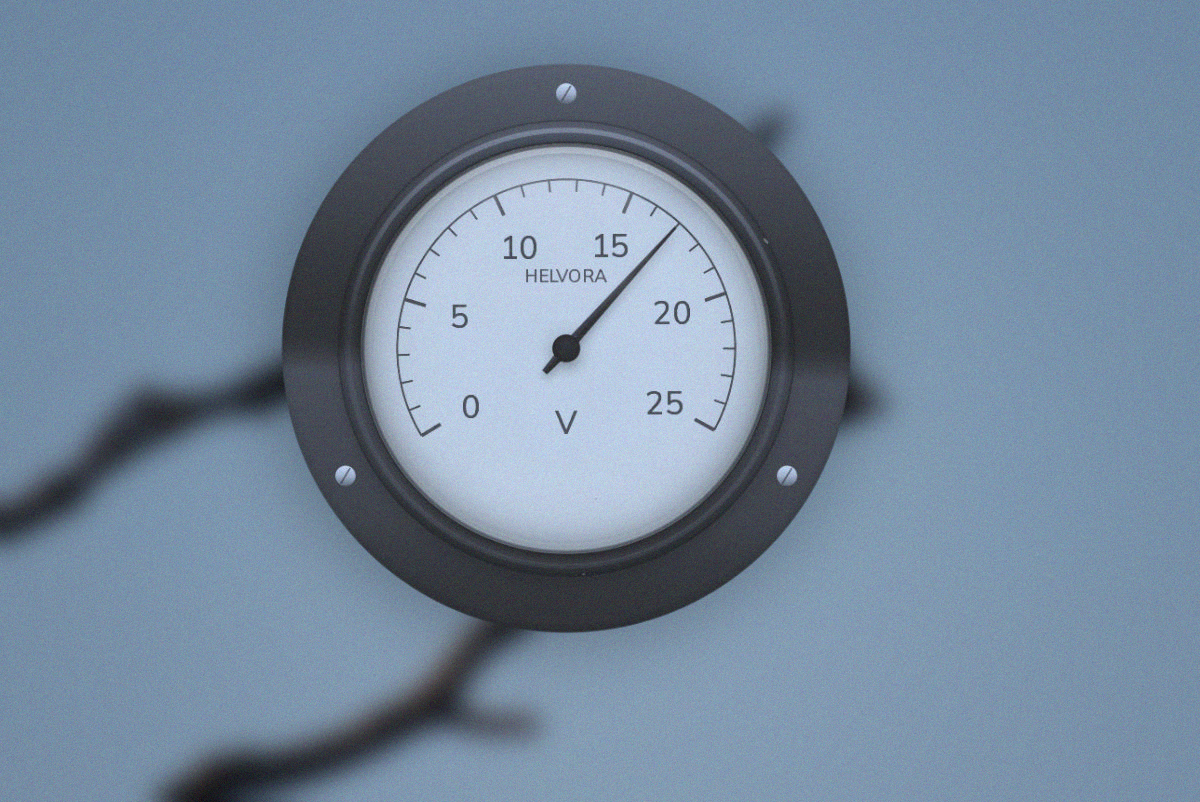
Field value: 17,V
